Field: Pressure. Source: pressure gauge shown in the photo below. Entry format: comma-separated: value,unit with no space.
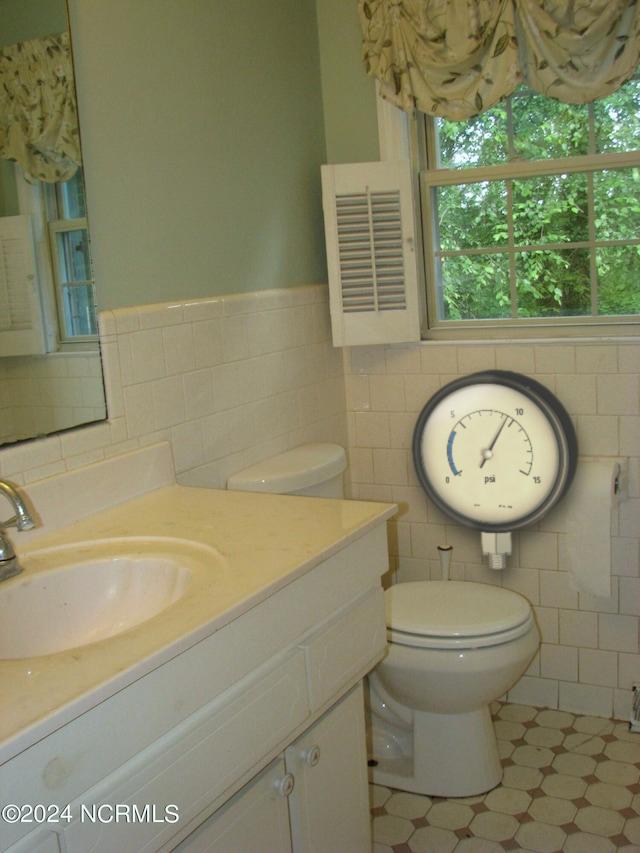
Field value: 9.5,psi
